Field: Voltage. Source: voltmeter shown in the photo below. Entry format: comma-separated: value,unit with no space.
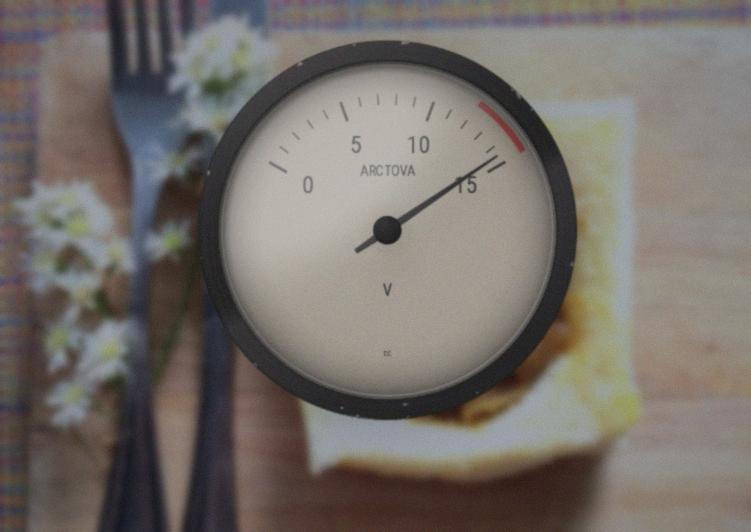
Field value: 14.5,V
